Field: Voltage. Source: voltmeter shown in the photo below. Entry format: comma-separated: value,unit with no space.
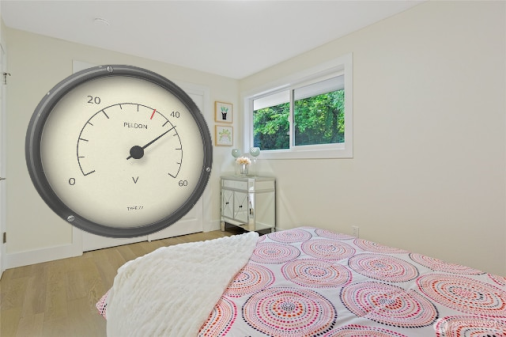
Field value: 42.5,V
